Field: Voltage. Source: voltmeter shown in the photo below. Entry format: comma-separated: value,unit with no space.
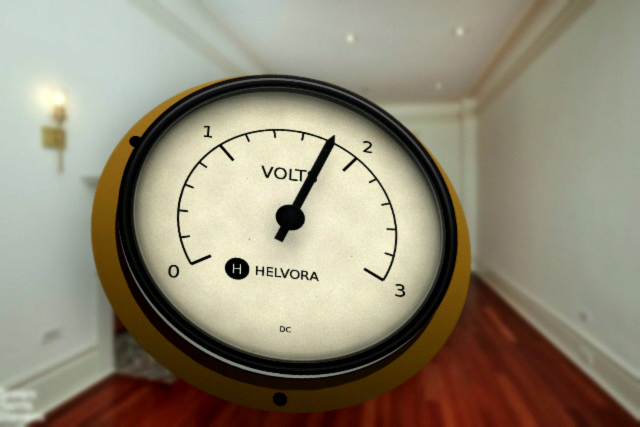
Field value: 1.8,V
